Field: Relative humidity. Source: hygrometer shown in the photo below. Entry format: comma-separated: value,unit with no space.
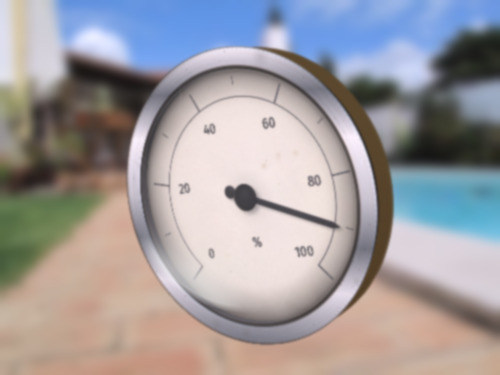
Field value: 90,%
